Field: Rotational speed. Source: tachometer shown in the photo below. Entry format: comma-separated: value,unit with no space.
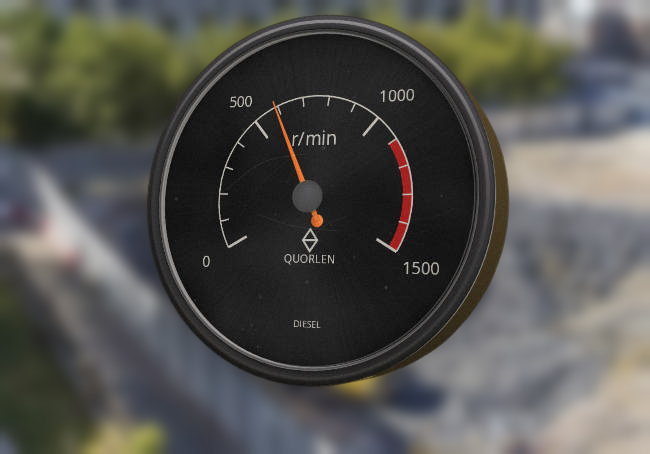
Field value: 600,rpm
